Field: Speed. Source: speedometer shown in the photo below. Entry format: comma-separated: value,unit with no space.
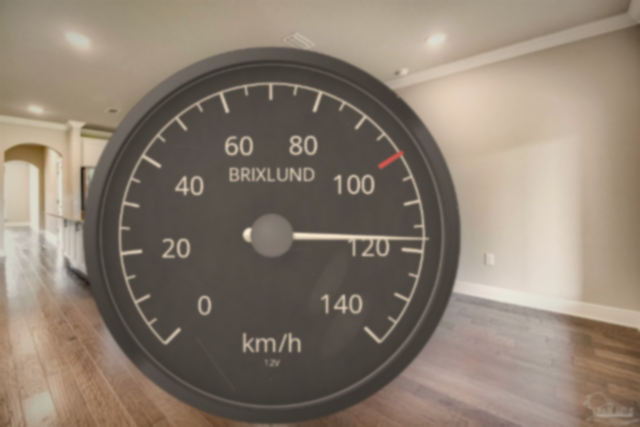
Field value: 117.5,km/h
